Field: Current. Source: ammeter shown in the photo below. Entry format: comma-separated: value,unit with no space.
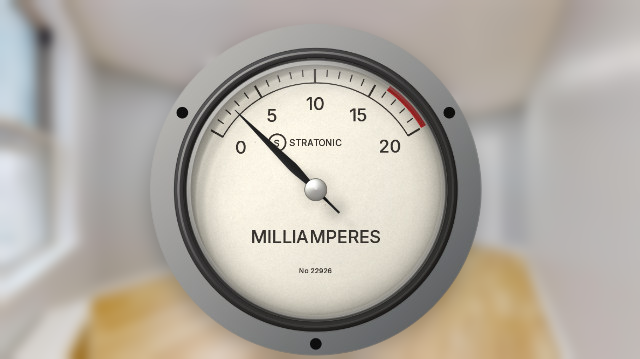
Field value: 2.5,mA
